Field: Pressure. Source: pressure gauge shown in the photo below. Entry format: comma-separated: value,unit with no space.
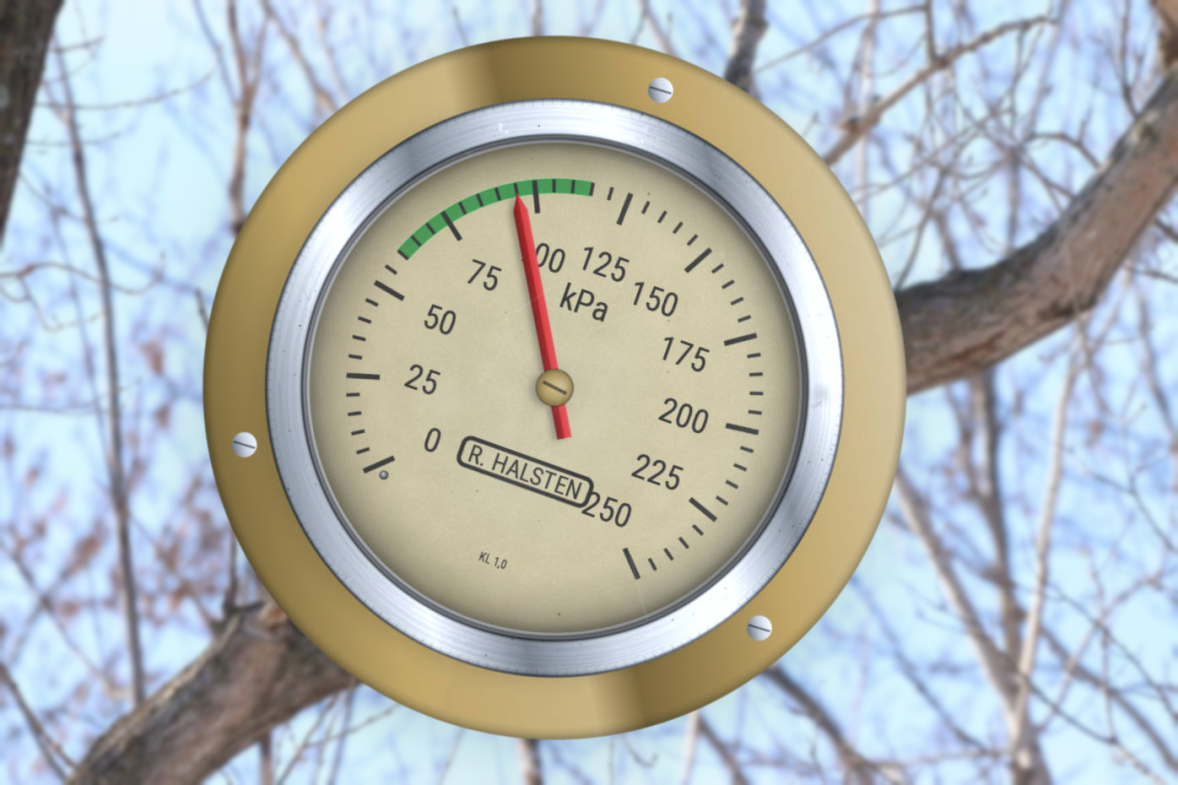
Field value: 95,kPa
